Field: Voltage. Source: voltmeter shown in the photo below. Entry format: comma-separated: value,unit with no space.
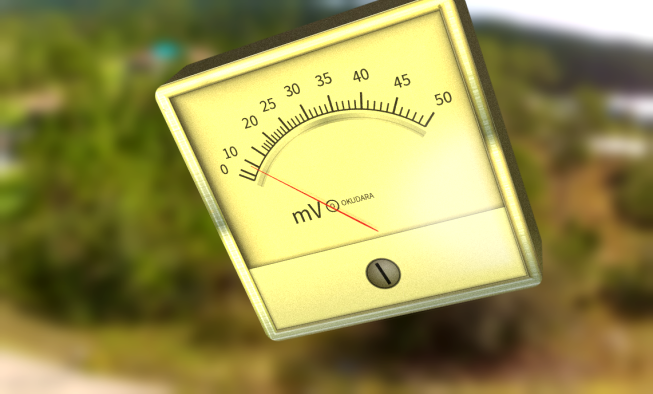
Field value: 10,mV
